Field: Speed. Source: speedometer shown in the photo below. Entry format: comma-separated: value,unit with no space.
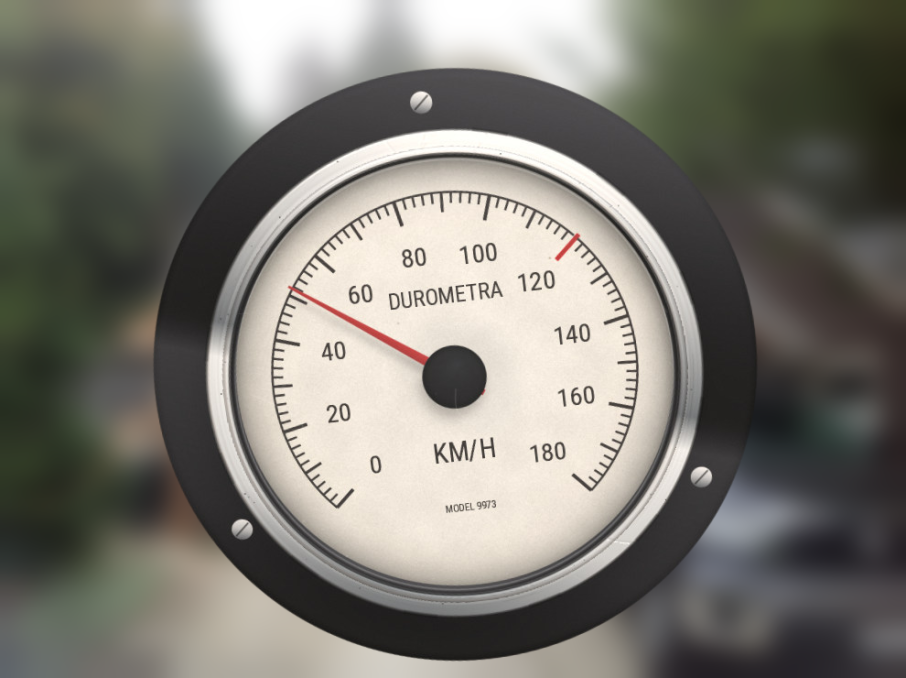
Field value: 52,km/h
